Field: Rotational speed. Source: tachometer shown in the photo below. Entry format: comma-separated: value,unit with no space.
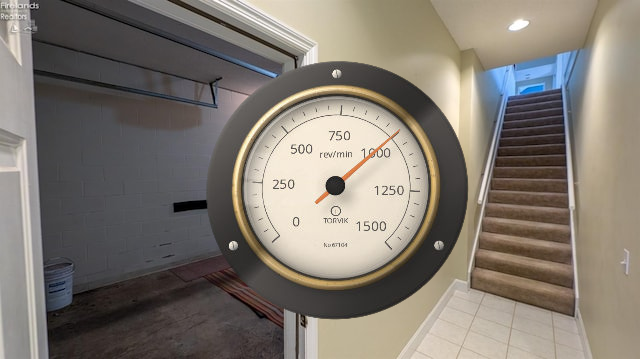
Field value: 1000,rpm
